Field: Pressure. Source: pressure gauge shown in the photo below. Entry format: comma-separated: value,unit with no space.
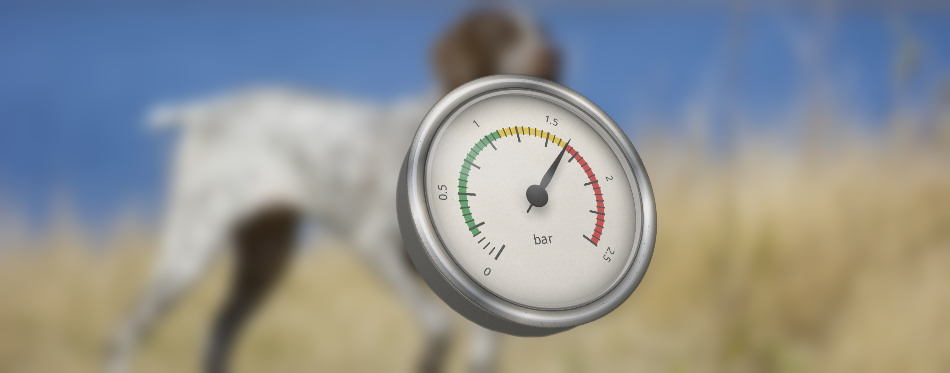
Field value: 1.65,bar
